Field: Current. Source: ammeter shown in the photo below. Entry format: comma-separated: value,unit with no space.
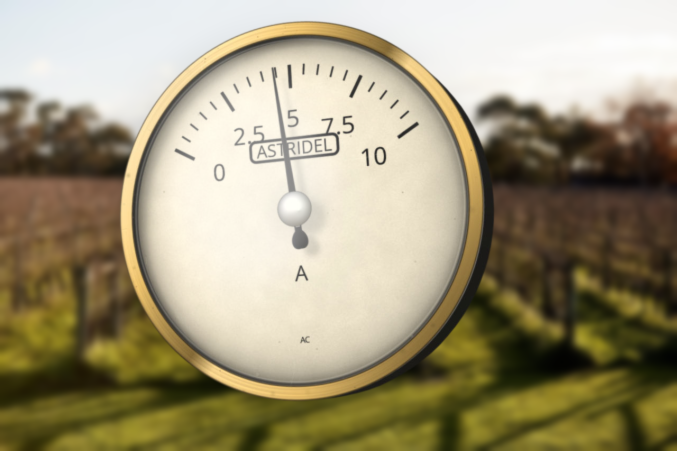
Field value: 4.5,A
